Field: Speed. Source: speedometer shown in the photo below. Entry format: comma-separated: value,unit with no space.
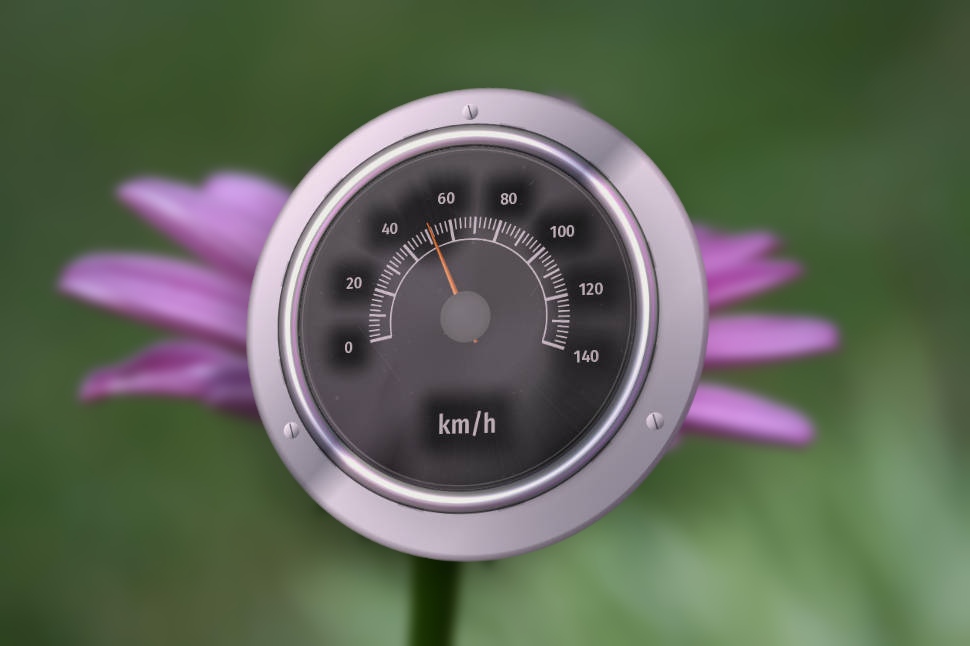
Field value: 52,km/h
